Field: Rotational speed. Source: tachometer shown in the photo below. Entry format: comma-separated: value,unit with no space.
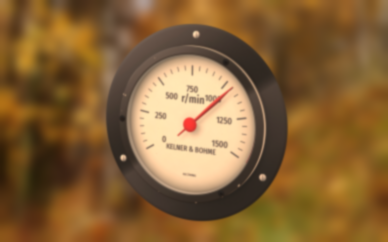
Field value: 1050,rpm
